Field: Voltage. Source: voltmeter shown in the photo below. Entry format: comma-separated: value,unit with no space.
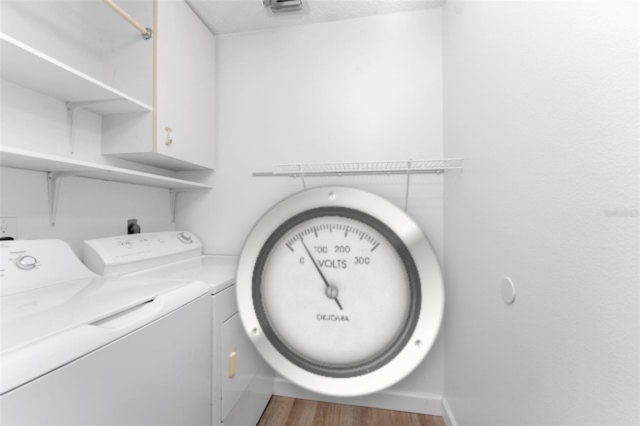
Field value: 50,V
